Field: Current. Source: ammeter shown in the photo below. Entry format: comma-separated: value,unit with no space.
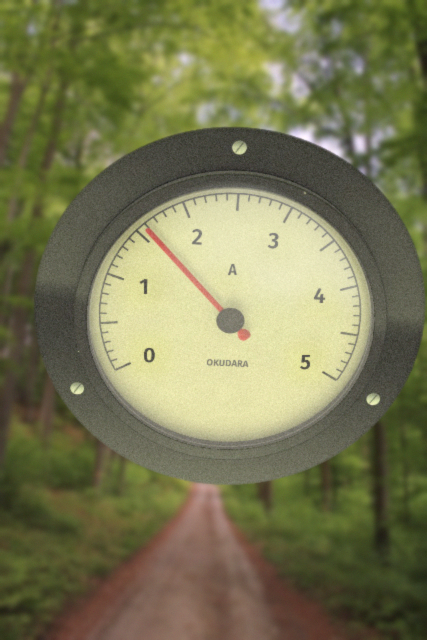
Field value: 1.6,A
